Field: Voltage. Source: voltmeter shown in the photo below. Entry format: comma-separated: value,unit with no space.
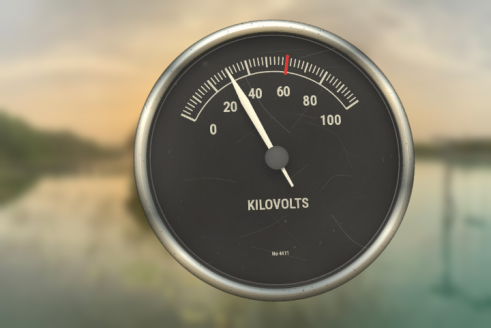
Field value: 30,kV
